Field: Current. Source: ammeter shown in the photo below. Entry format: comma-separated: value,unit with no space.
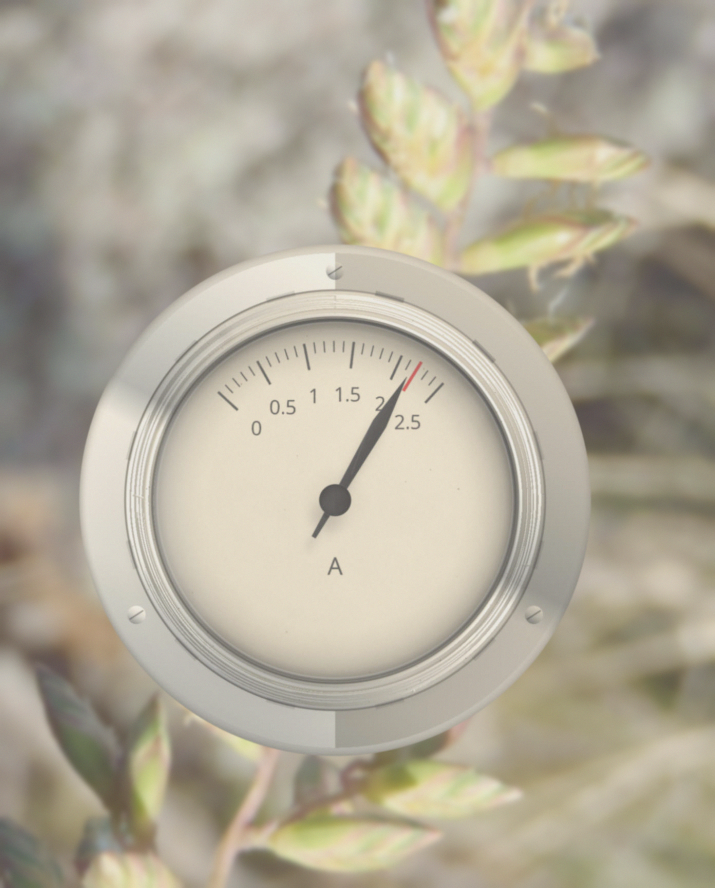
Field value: 2.15,A
